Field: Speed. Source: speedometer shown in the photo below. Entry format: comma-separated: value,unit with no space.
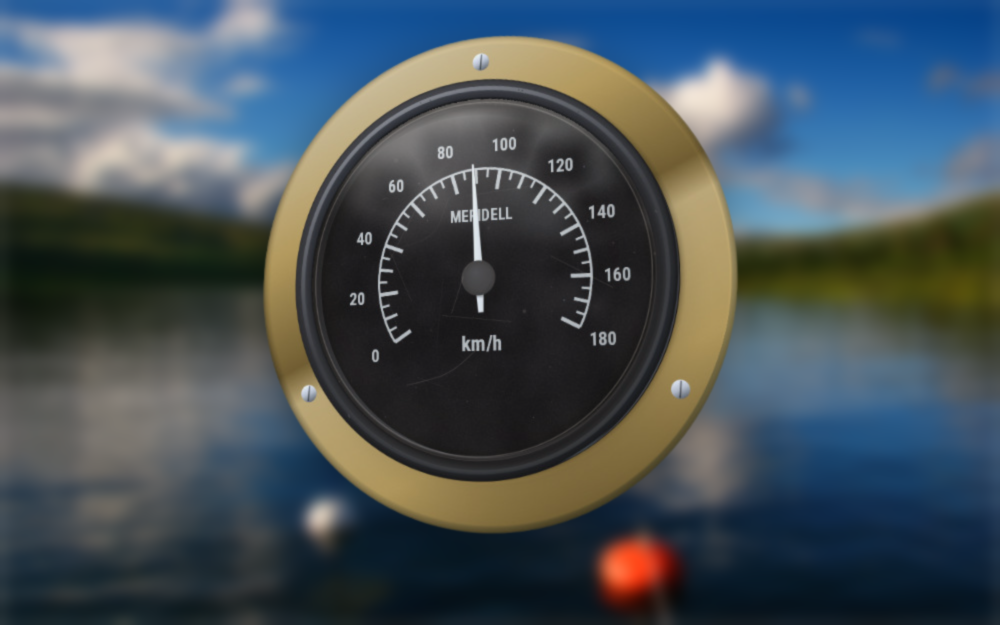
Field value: 90,km/h
